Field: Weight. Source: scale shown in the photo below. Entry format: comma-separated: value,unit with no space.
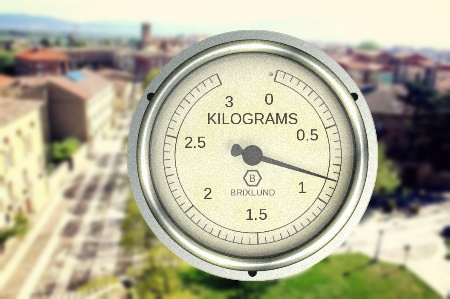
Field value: 0.85,kg
